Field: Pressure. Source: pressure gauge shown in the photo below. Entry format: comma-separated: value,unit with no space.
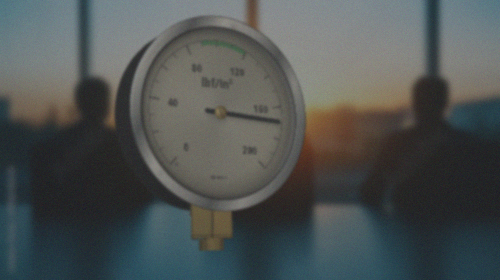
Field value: 170,psi
